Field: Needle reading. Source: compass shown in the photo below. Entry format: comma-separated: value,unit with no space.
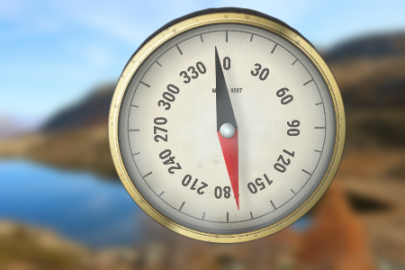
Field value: 172.5,°
